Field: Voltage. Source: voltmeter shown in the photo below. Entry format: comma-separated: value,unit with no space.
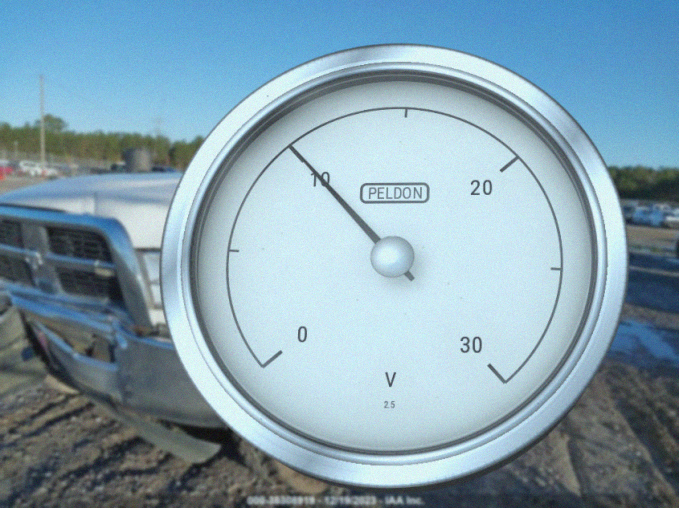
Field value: 10,V
